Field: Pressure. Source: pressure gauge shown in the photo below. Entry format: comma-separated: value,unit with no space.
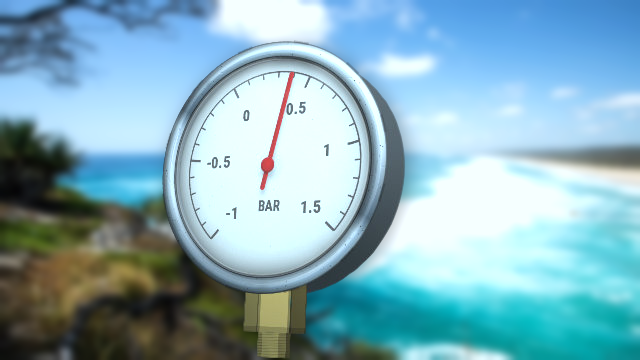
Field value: 0.4,bar
